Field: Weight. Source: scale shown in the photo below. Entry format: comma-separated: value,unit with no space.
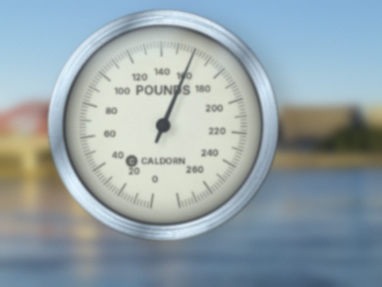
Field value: 160,lb
